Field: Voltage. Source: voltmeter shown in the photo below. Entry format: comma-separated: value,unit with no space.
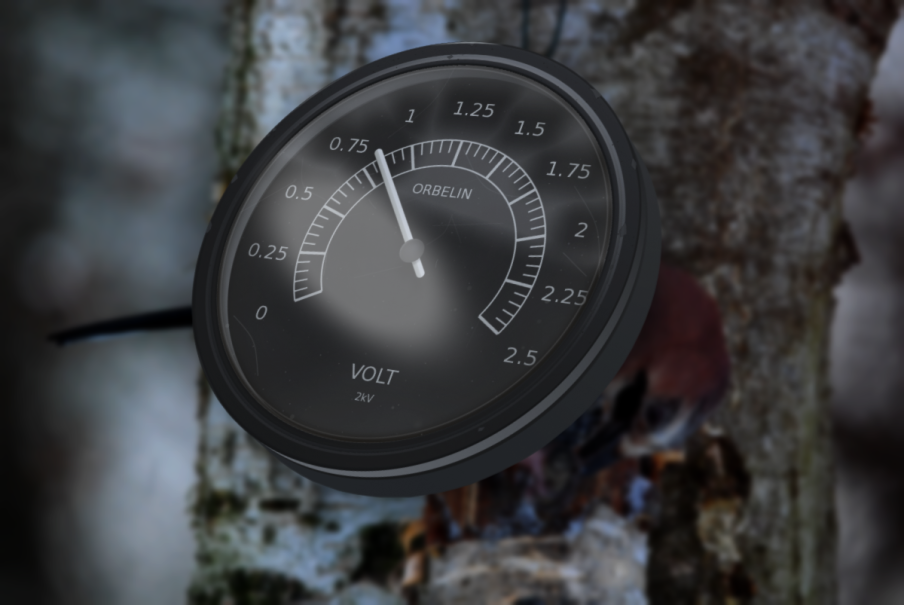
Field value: 0.85,V
